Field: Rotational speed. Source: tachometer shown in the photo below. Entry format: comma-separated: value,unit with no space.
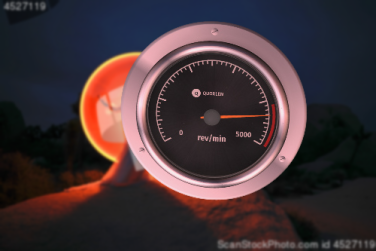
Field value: 4300,rpm
